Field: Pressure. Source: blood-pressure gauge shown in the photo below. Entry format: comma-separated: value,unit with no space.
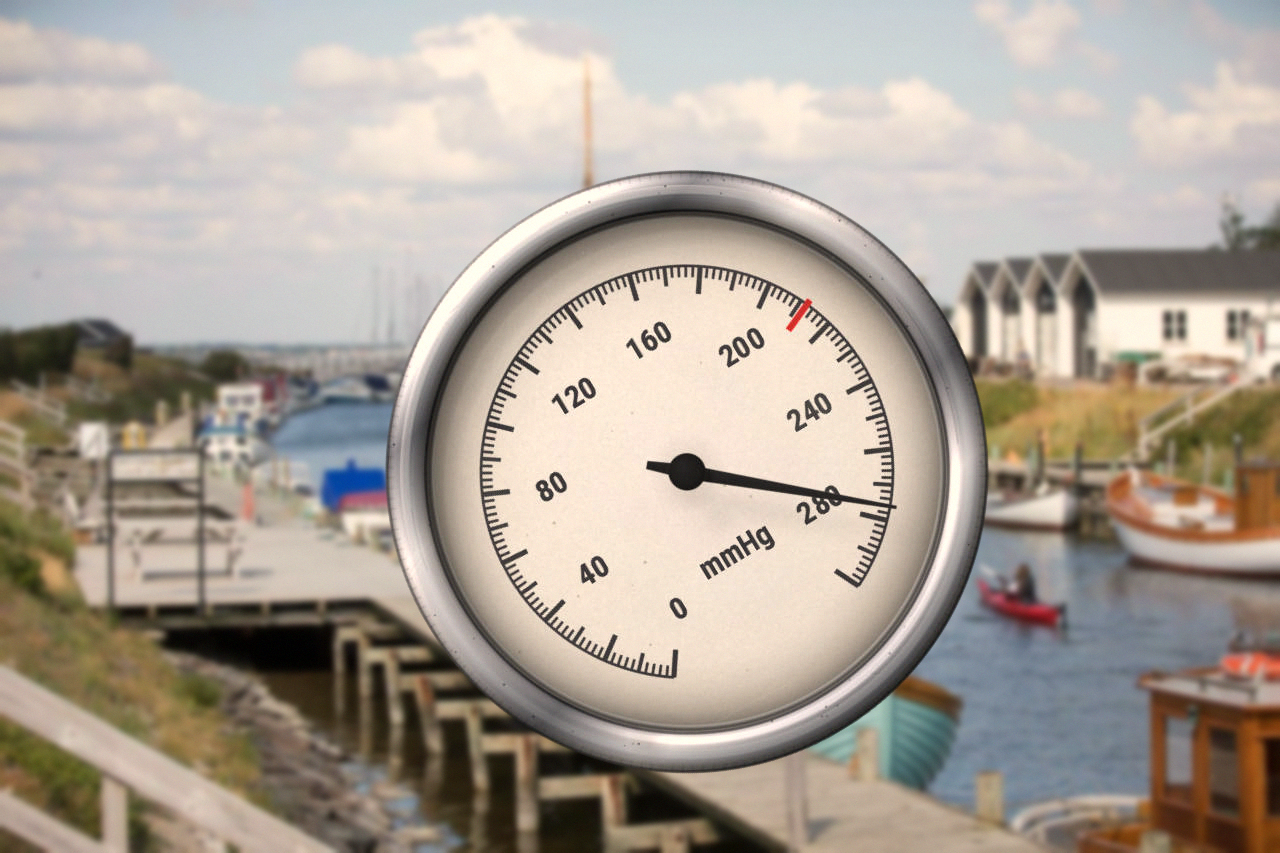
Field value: 276,mmHg
